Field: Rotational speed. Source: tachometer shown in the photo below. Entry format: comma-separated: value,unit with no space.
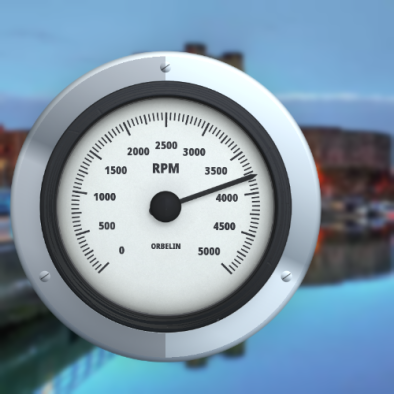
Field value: 3800,rpm
